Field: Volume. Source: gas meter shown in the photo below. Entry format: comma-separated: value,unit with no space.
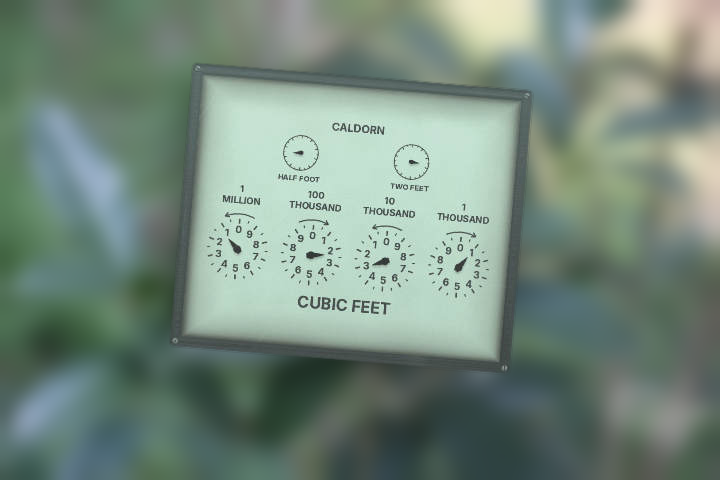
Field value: 123100,ft³
